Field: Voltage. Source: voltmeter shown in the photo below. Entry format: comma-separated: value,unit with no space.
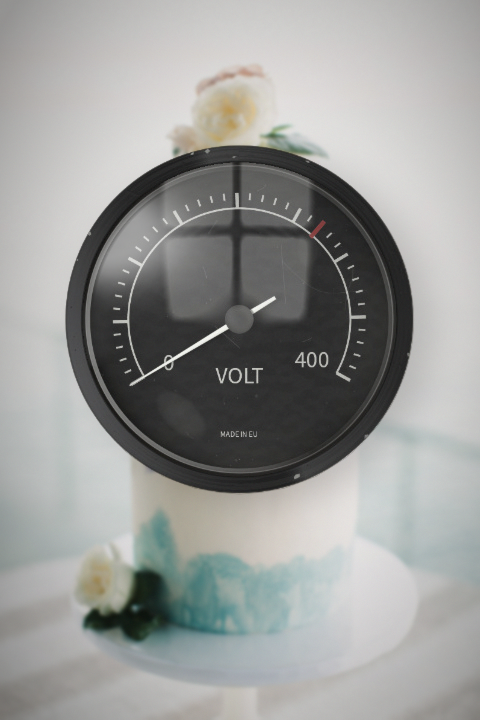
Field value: 0,V
